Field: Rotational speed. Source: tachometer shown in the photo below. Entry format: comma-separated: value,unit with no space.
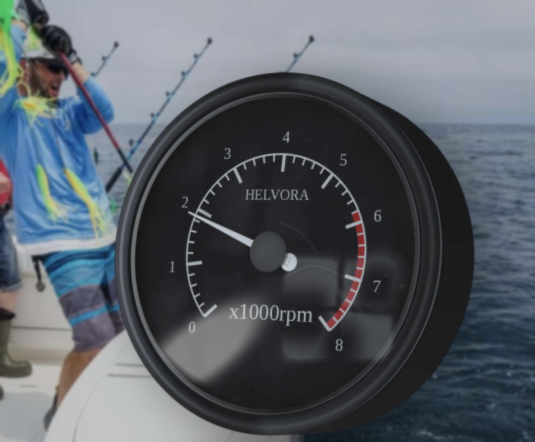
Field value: 1900,rpm
